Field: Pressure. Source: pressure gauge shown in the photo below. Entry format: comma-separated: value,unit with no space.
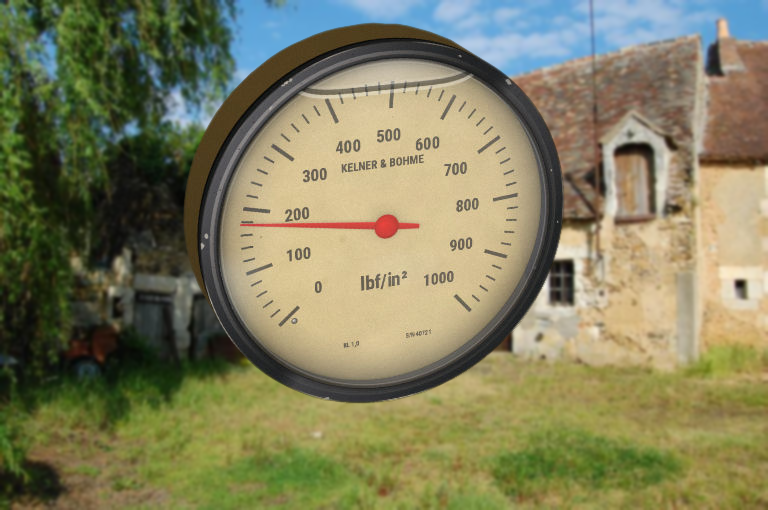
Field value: 180,psi
